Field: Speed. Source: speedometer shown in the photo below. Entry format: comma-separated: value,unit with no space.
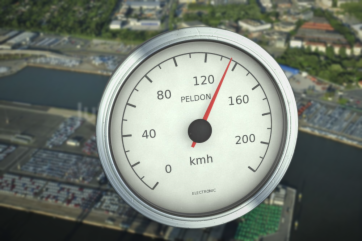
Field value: 135,km/h
